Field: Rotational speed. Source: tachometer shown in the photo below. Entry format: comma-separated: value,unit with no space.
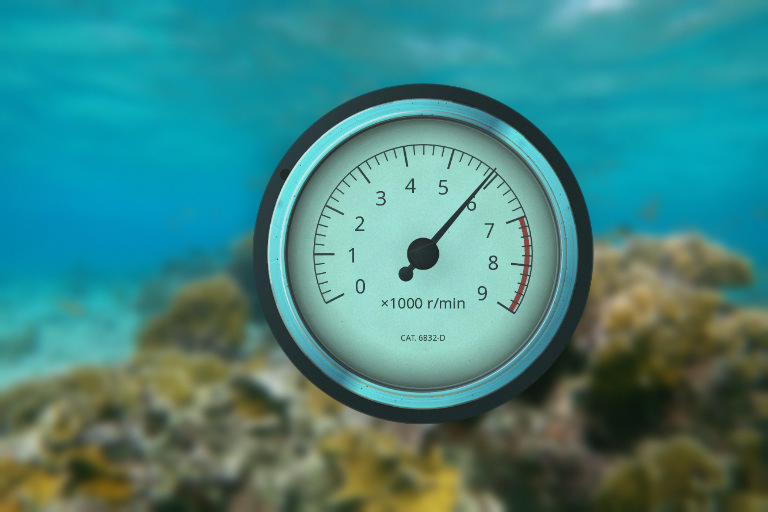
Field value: 5900,rpm
